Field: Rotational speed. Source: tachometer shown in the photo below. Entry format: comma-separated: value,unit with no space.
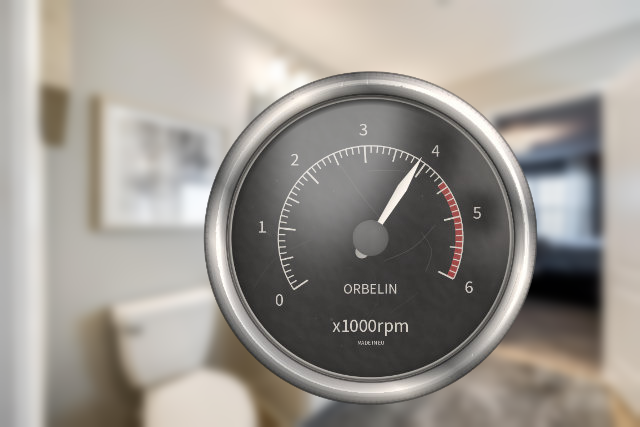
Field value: 3900,rpm
